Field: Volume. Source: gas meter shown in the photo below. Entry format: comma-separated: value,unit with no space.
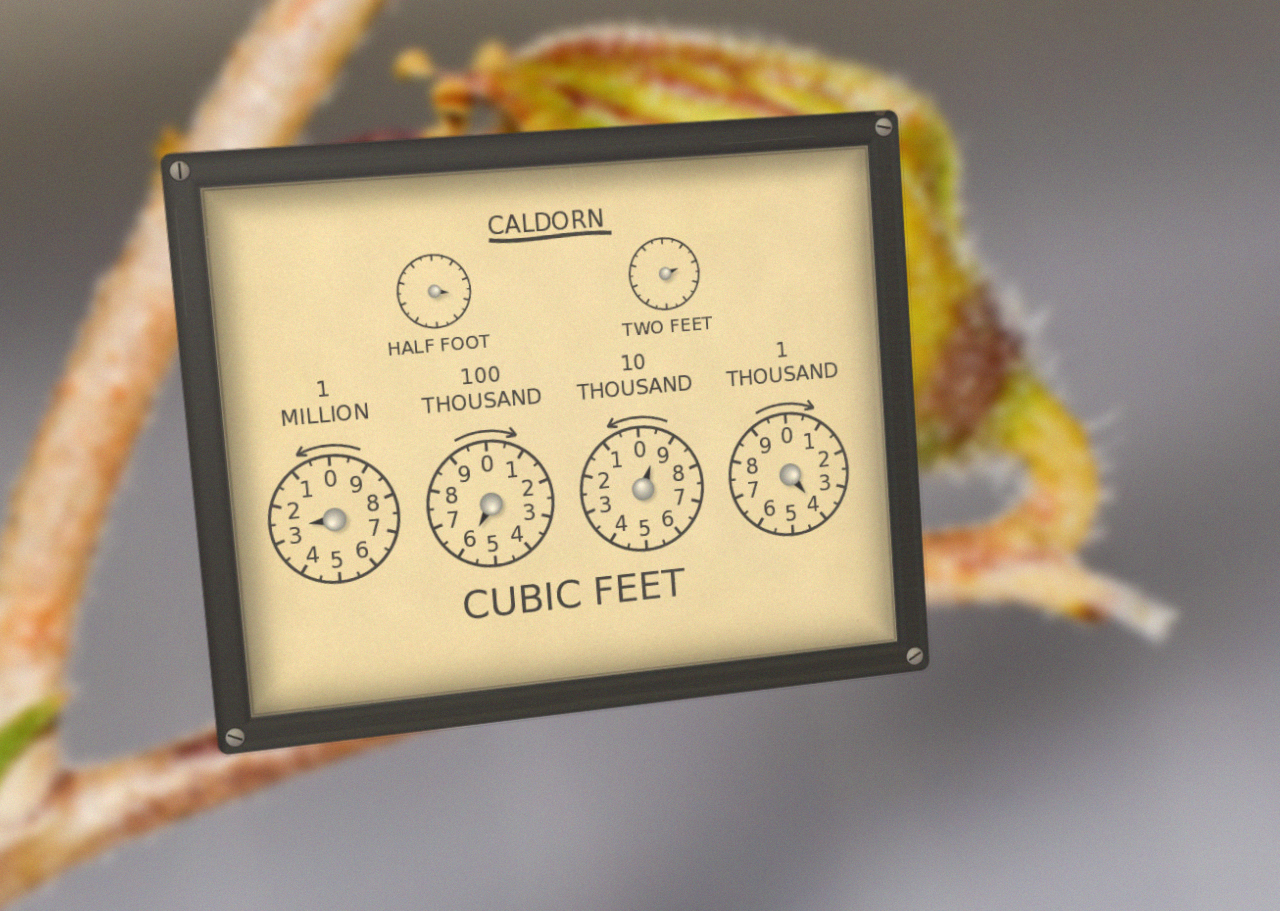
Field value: 259400,ft³
